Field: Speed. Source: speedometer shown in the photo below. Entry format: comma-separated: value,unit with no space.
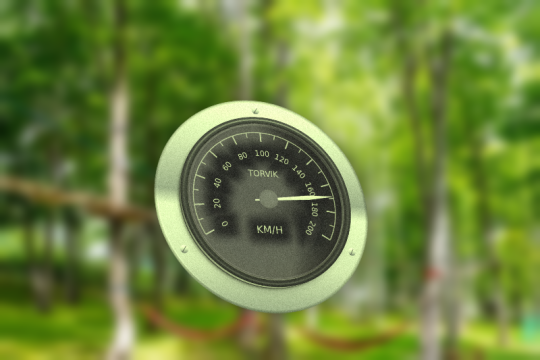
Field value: 170,km/h
